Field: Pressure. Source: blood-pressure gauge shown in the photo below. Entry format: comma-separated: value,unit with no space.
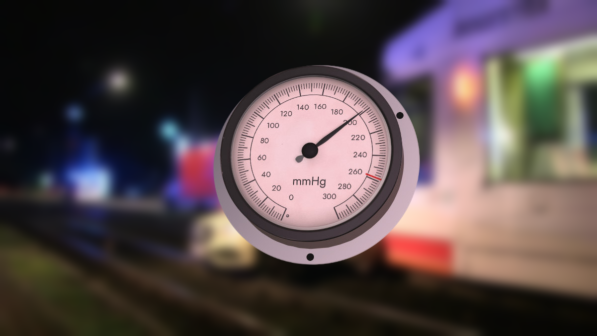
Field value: 200,mmHg
